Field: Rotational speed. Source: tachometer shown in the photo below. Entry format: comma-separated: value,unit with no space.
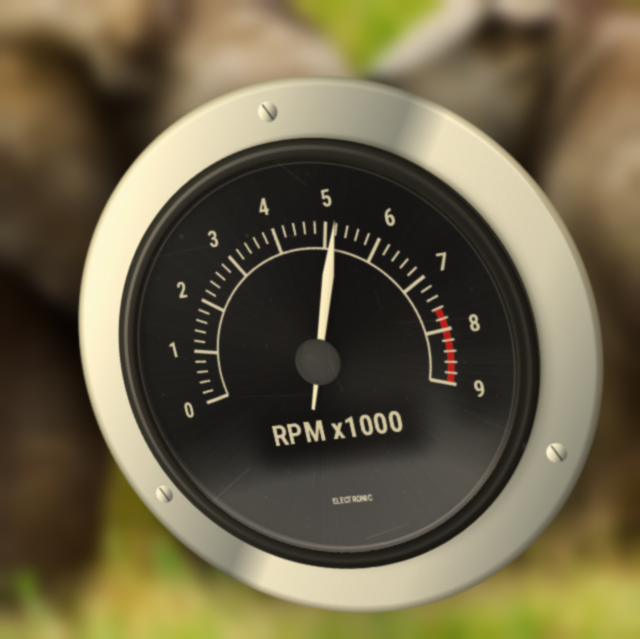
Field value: 5200,rpm
